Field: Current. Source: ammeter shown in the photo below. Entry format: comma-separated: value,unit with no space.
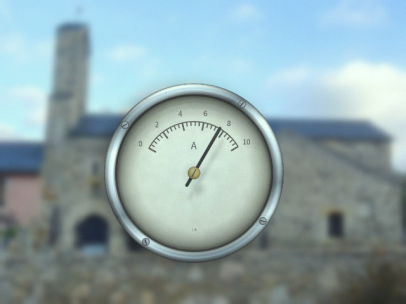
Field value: 7.6,A
